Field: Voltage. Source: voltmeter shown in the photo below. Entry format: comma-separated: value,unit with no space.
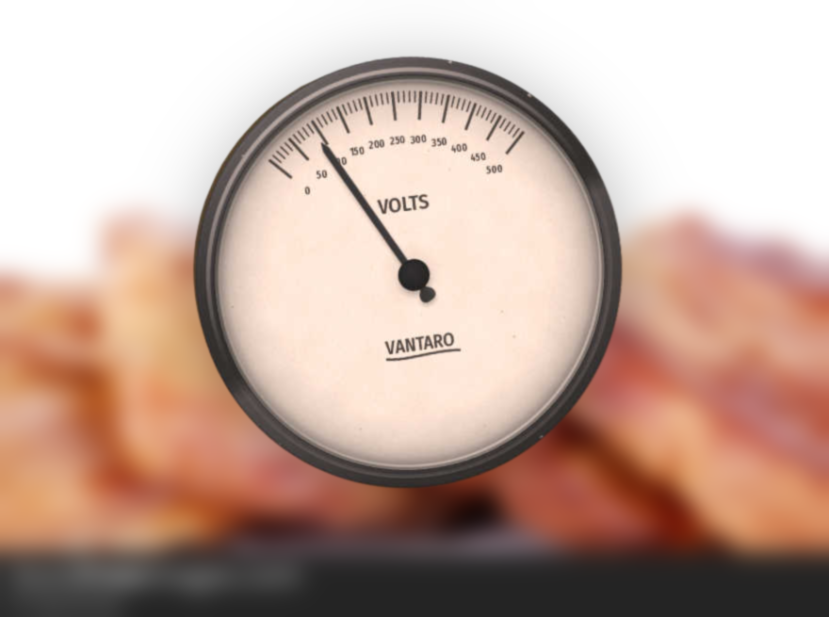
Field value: 90,V
